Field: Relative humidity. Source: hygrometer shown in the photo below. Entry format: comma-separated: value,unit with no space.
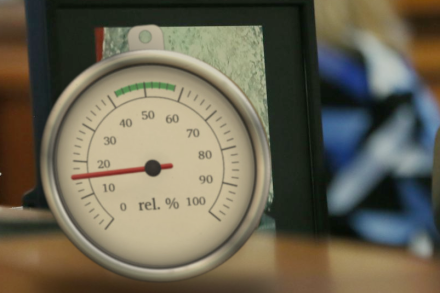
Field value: 16,%
